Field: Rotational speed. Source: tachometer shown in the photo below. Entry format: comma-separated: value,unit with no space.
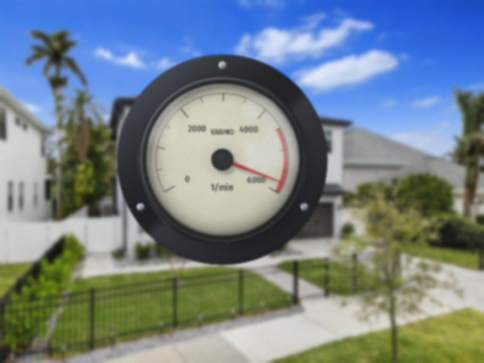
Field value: 5750,rpm
